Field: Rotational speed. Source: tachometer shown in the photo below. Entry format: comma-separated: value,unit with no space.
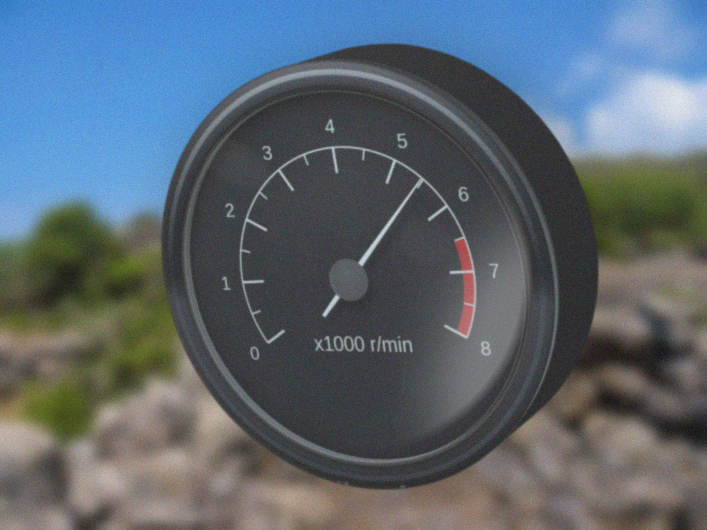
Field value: 5500,rpm
